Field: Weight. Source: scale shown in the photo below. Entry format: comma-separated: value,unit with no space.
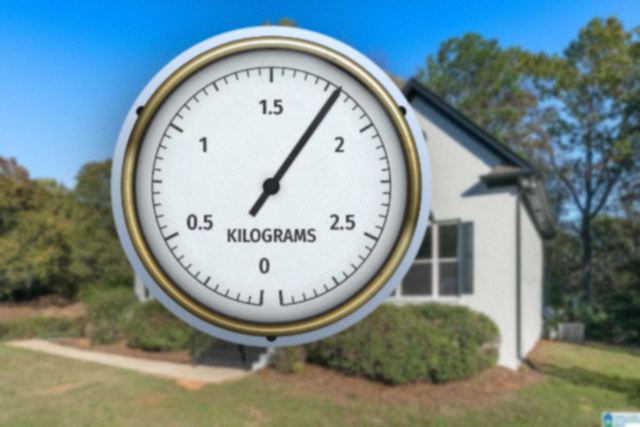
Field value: 1.8,kg
